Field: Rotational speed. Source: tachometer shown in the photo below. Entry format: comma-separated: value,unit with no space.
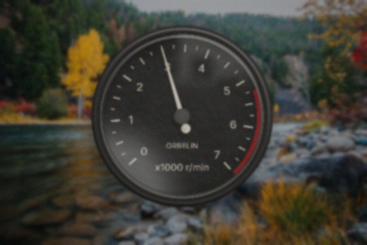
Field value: 3000,rpm
